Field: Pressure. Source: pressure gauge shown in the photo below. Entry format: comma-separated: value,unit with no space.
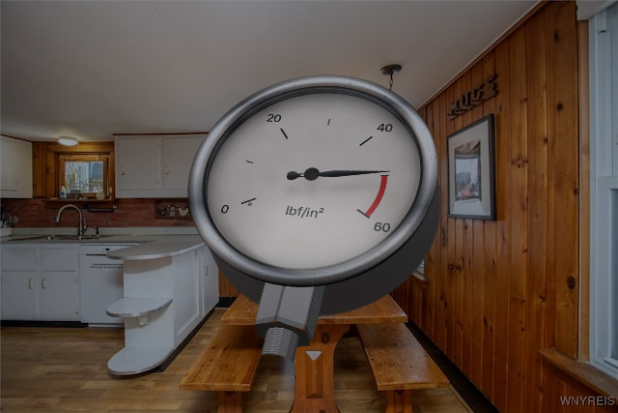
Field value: 50,psi
